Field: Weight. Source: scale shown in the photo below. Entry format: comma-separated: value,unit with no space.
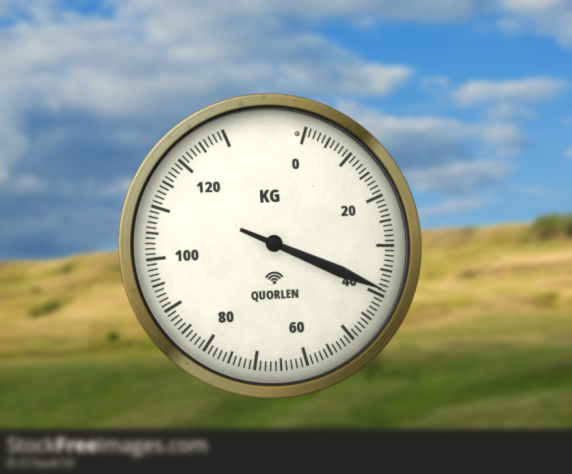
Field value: 39,kg
